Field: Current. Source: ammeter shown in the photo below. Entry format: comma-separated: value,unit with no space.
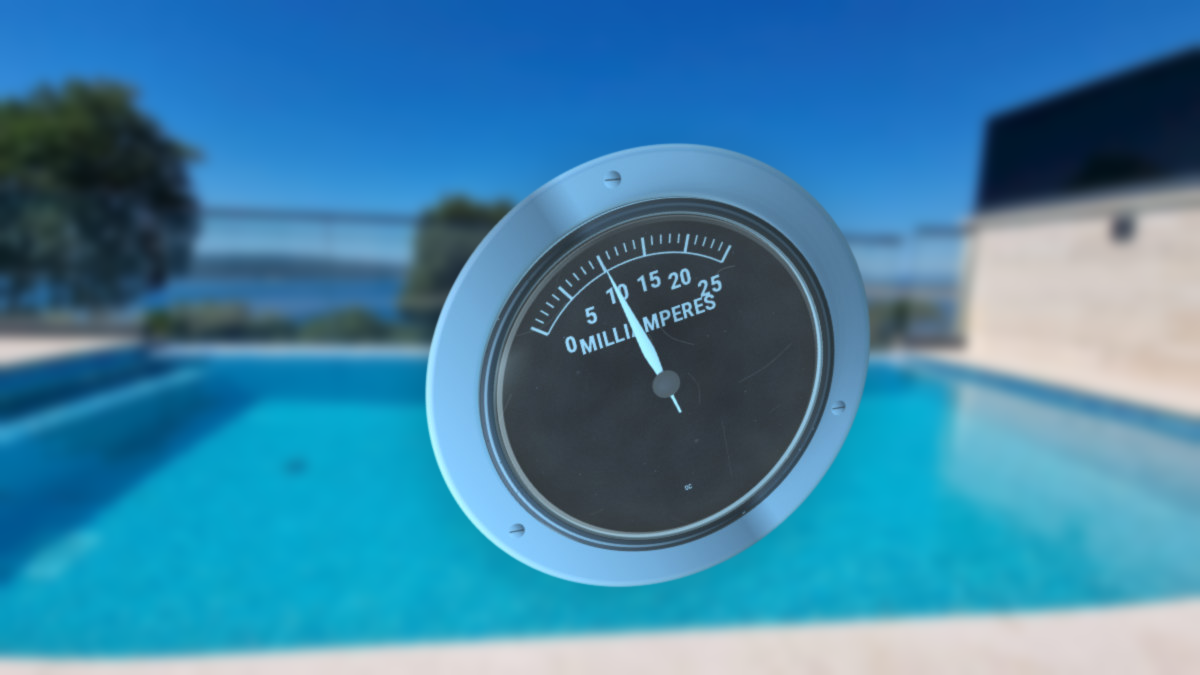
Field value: 10,mA
